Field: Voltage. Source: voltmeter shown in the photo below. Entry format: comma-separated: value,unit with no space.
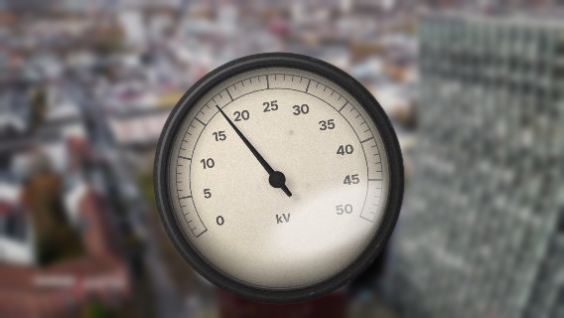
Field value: 18,kV
